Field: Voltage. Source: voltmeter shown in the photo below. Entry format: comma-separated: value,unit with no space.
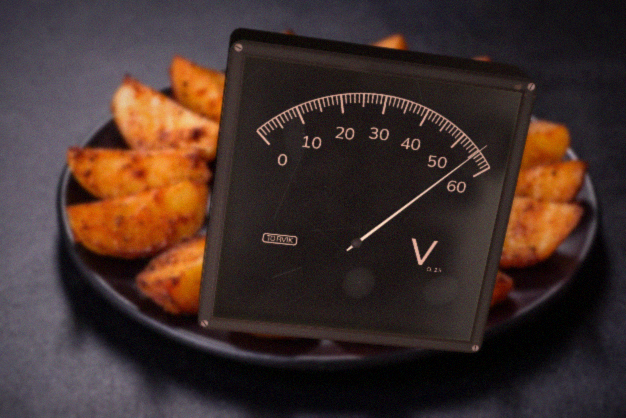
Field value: 55,V
